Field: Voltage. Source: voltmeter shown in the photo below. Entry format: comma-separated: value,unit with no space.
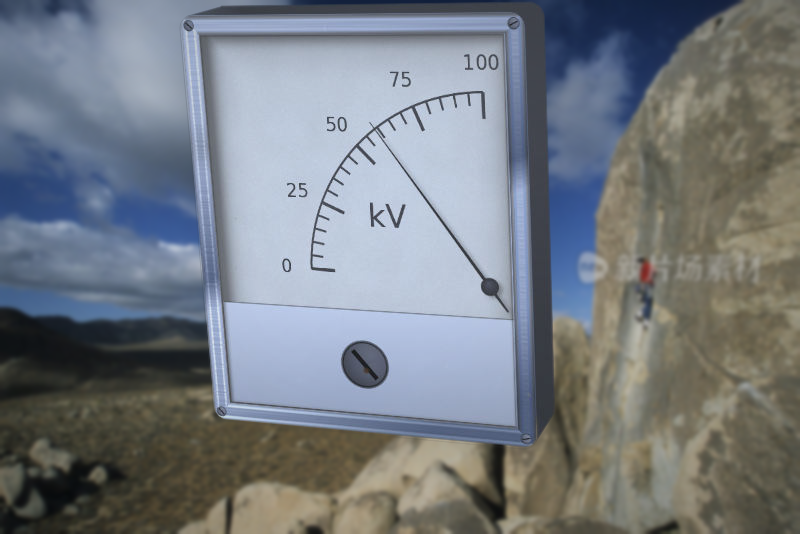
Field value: 60,kV
